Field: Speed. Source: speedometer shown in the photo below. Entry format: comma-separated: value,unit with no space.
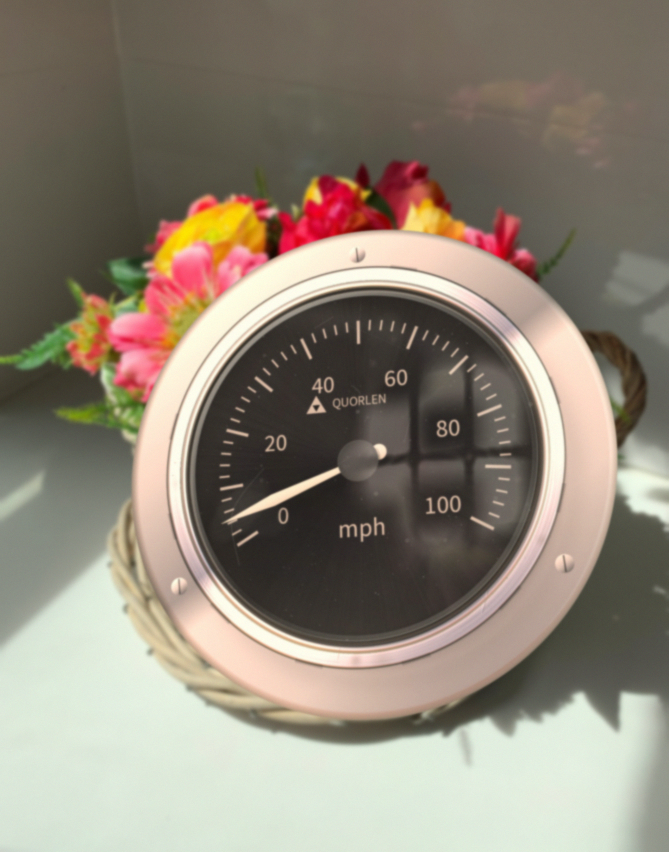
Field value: 4,mph
